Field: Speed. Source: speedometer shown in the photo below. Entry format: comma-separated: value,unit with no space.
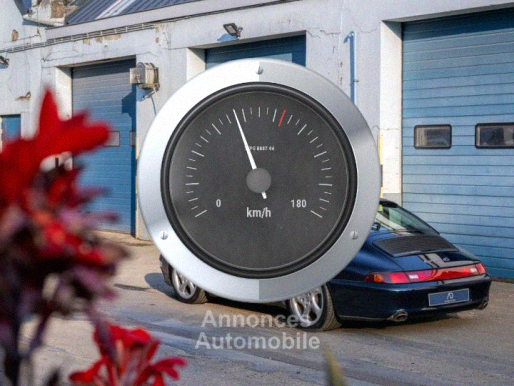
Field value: 75,km/h
